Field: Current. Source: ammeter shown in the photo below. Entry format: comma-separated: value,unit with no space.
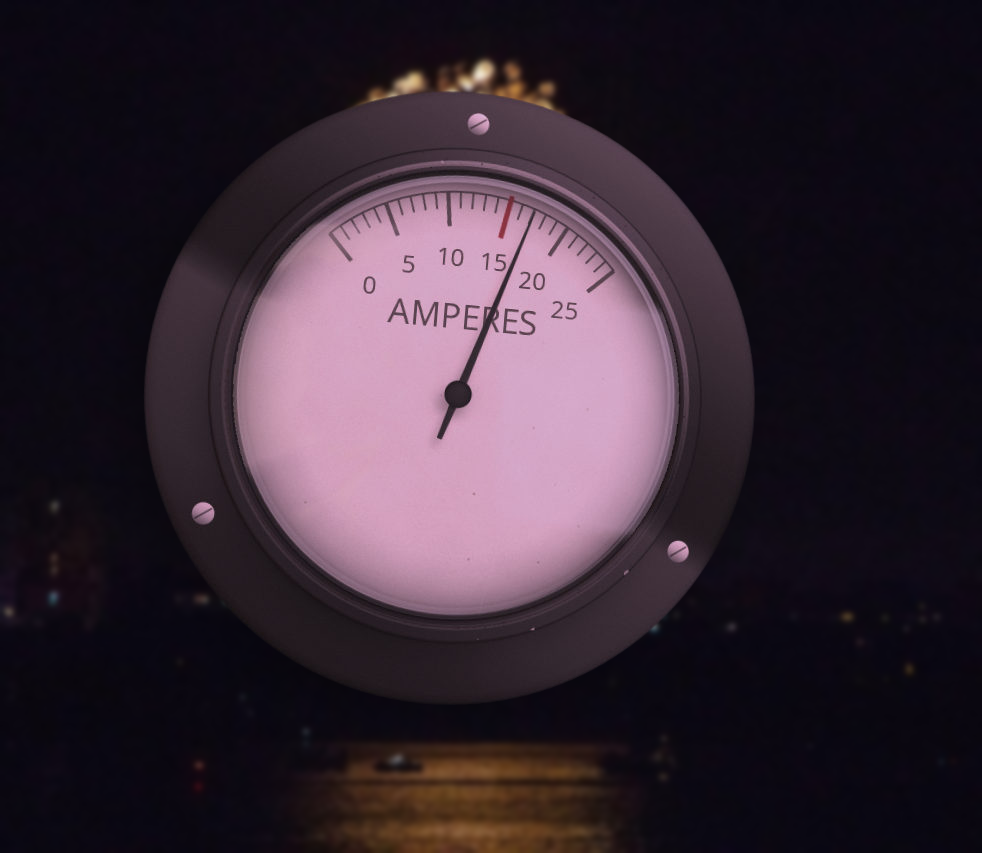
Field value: 17,A
